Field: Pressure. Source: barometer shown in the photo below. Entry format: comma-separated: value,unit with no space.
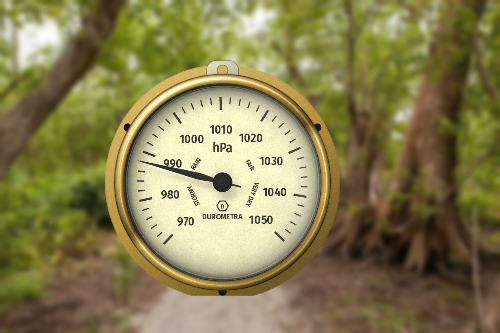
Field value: 988,hPa
